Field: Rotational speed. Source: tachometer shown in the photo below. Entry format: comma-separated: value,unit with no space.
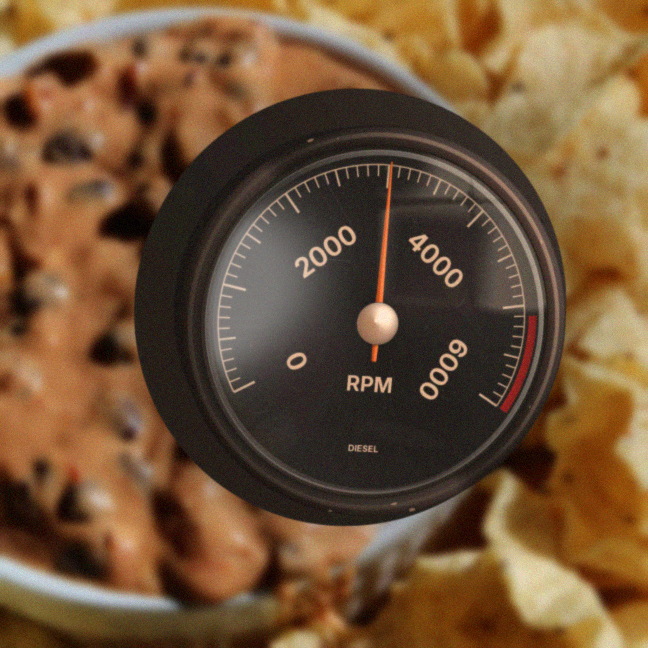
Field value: 3000,rpm
